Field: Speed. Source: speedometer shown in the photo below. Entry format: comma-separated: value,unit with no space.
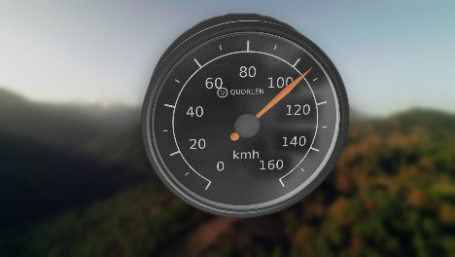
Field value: 105,km/h
